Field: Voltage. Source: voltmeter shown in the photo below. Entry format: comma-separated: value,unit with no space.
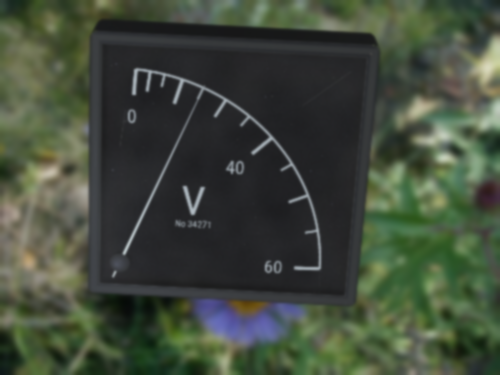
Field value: 25,V
